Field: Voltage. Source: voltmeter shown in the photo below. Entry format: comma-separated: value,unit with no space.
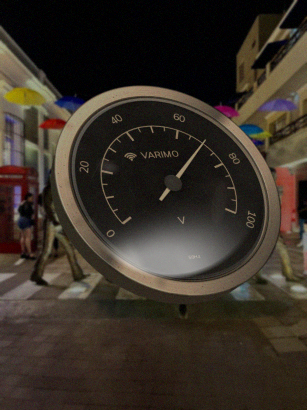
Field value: 70,V
